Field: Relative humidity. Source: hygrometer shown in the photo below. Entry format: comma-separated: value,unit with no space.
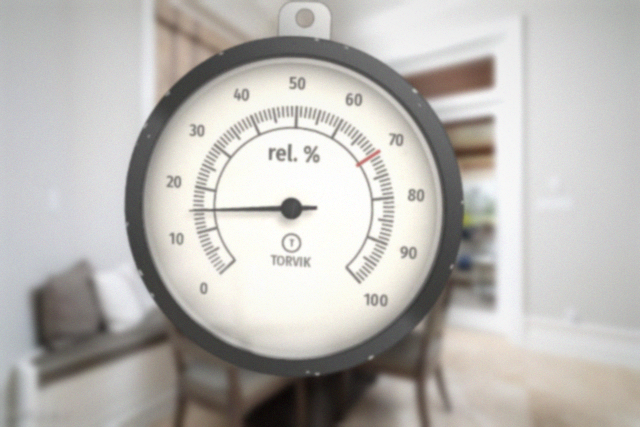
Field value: 15,%
